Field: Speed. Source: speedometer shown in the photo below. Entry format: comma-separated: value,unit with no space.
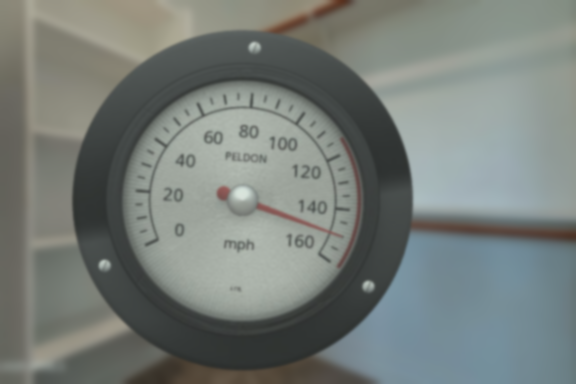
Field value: 150,mph
